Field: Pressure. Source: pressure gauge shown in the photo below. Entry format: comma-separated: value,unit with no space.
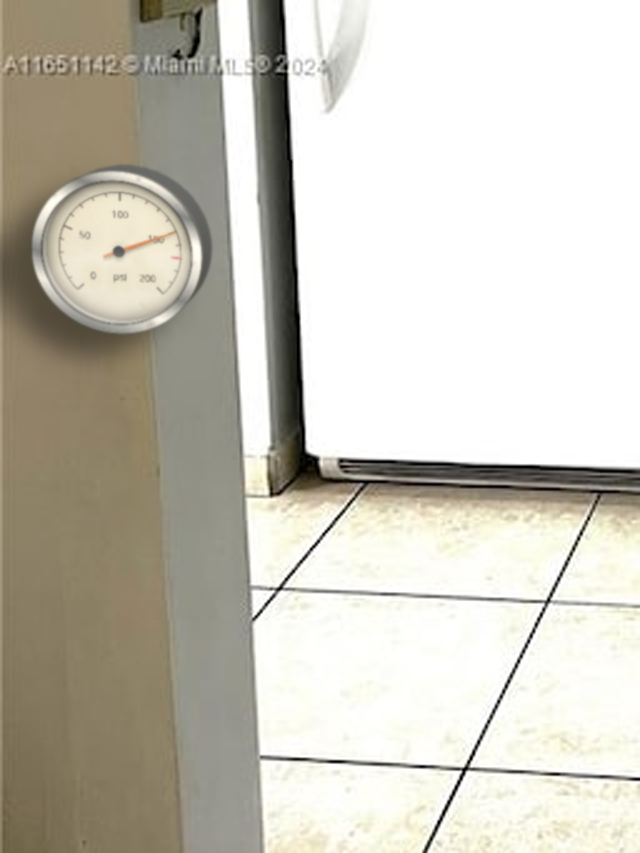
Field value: 150,psi
